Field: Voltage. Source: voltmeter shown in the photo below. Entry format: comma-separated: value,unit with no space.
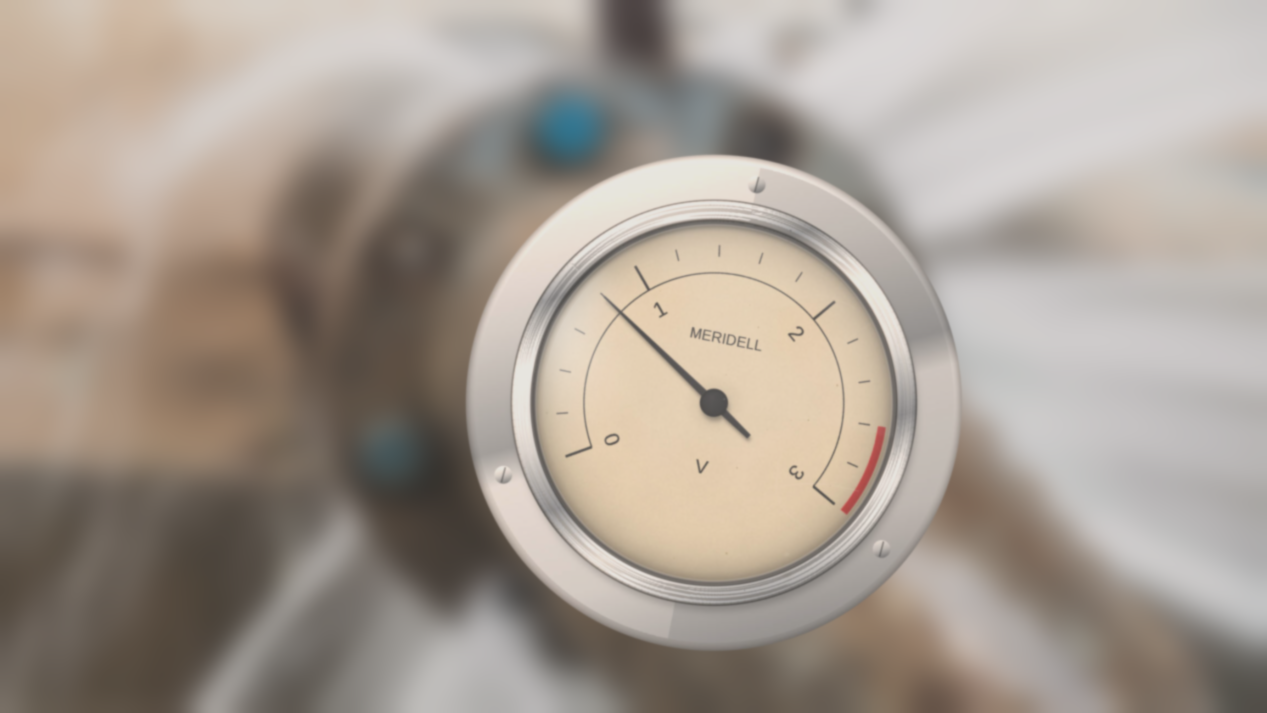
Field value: 0.8,V
